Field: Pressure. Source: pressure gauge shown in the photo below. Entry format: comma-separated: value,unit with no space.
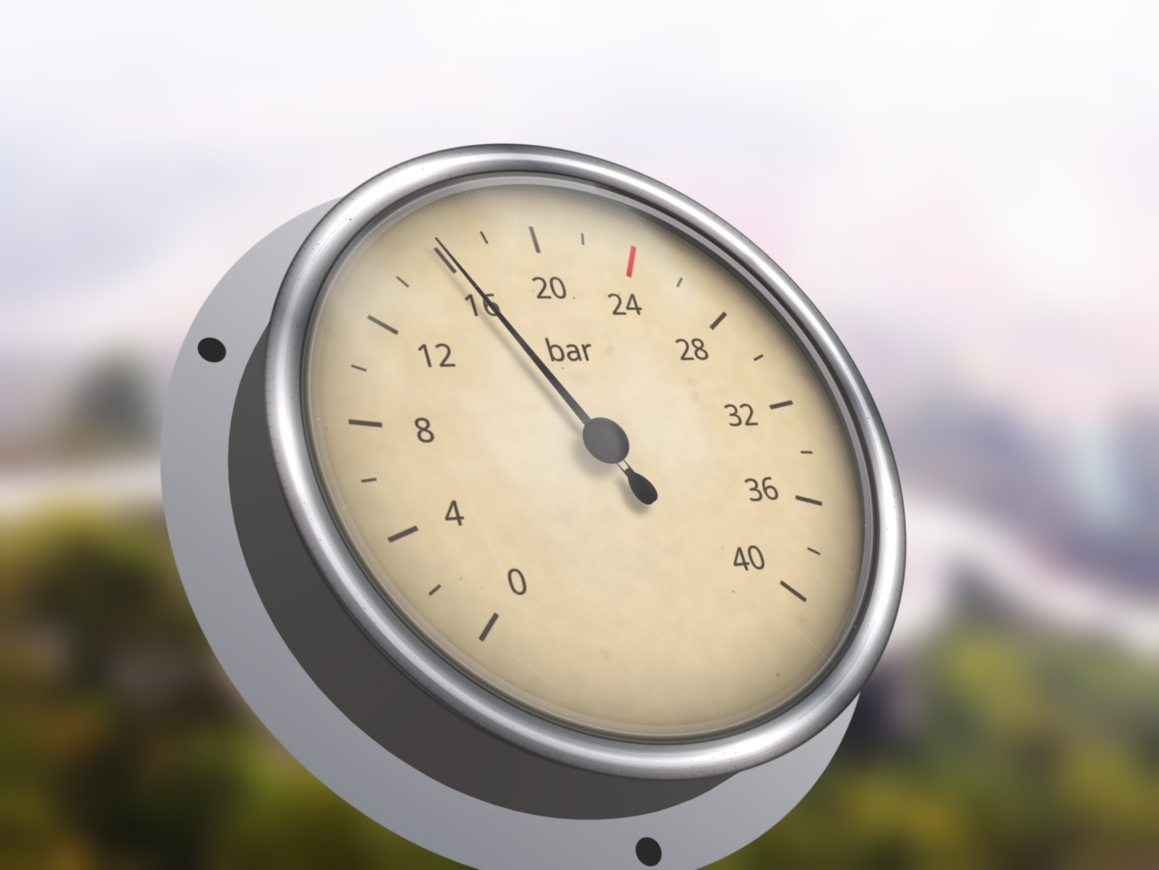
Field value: 16,bar
